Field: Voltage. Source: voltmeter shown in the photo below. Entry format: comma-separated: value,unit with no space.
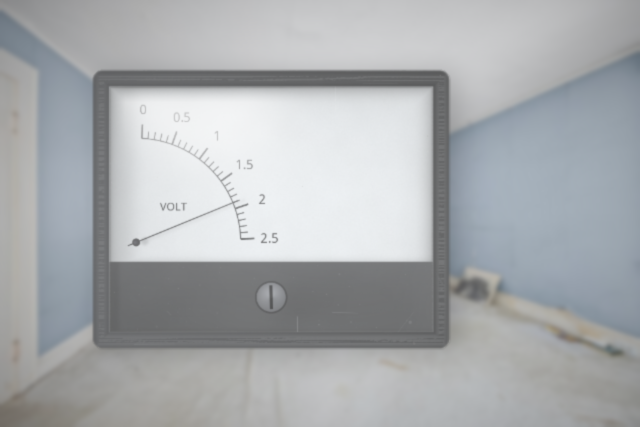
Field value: 1.9,V
